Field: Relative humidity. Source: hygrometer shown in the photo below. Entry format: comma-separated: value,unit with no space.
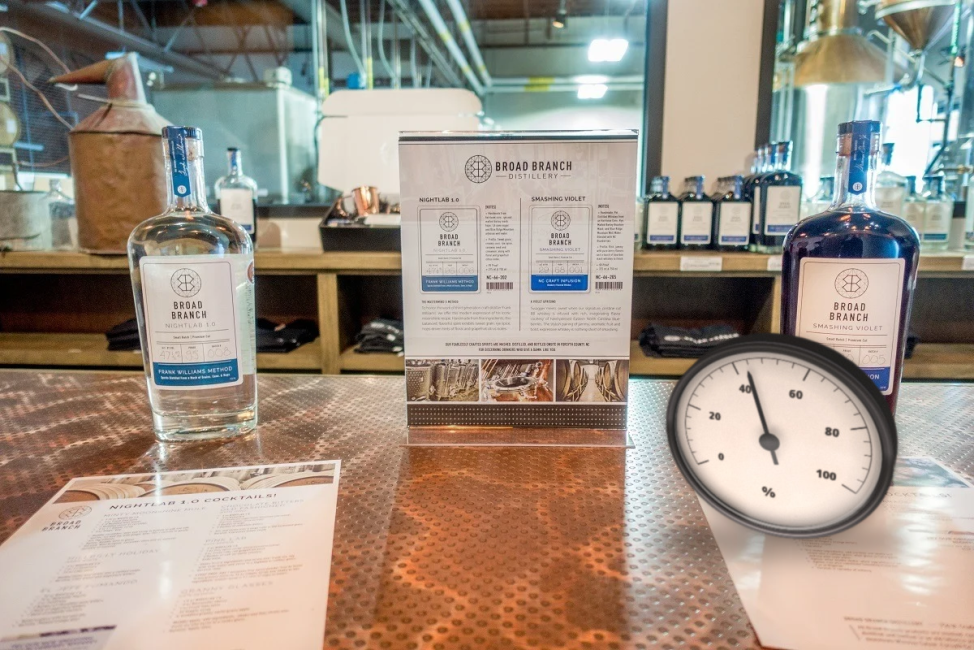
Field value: 44,%
